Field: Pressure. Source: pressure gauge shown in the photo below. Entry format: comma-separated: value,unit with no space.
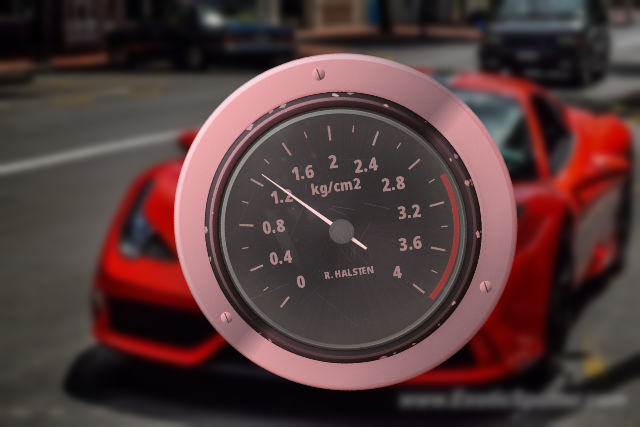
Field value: 1.3,kg/cm²
